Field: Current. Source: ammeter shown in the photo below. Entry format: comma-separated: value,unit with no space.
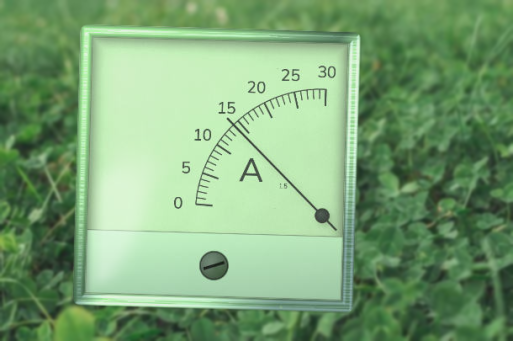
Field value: 14,A
